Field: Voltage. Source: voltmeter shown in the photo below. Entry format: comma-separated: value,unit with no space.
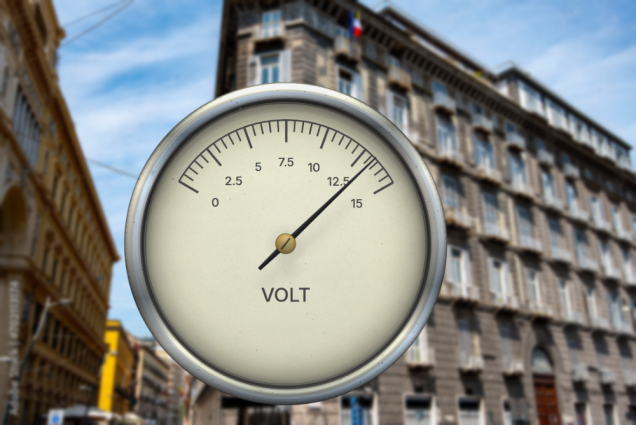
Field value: 13.25,V
